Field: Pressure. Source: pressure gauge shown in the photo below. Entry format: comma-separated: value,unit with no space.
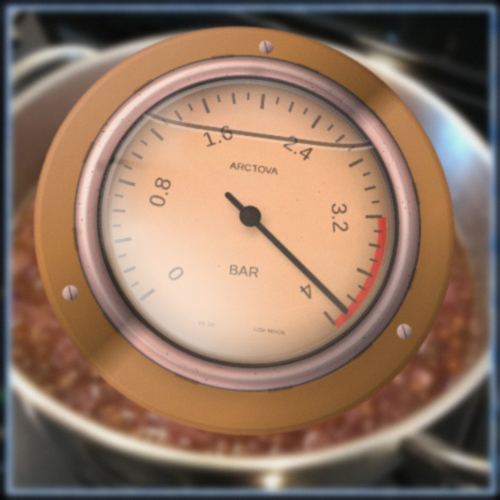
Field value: 3.9,bar
